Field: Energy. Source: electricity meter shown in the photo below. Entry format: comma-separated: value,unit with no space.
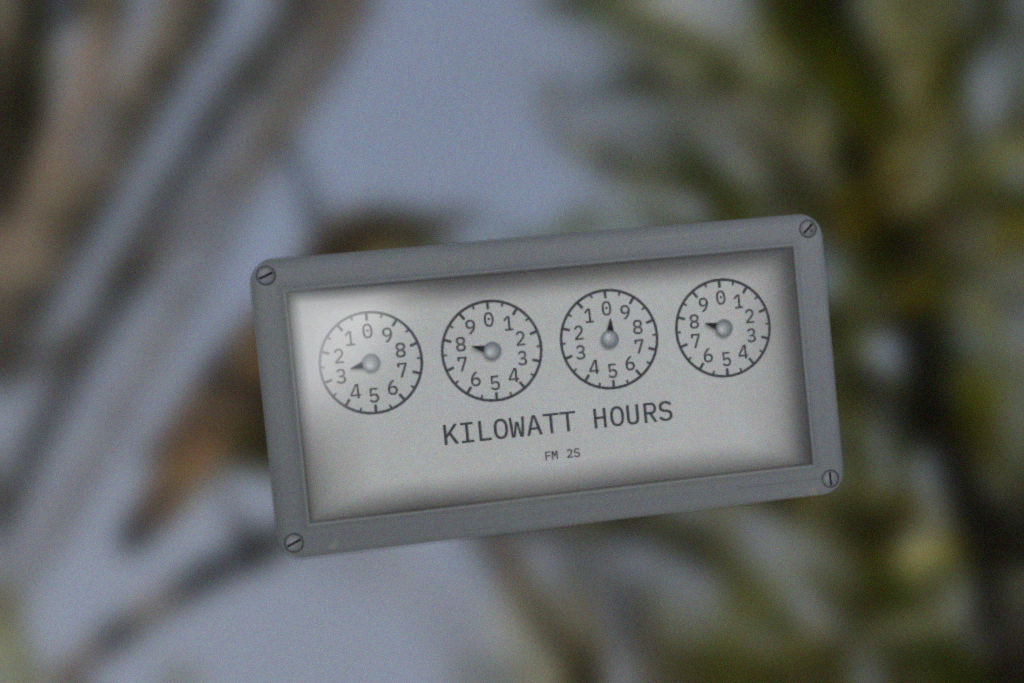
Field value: 2798,kWh
